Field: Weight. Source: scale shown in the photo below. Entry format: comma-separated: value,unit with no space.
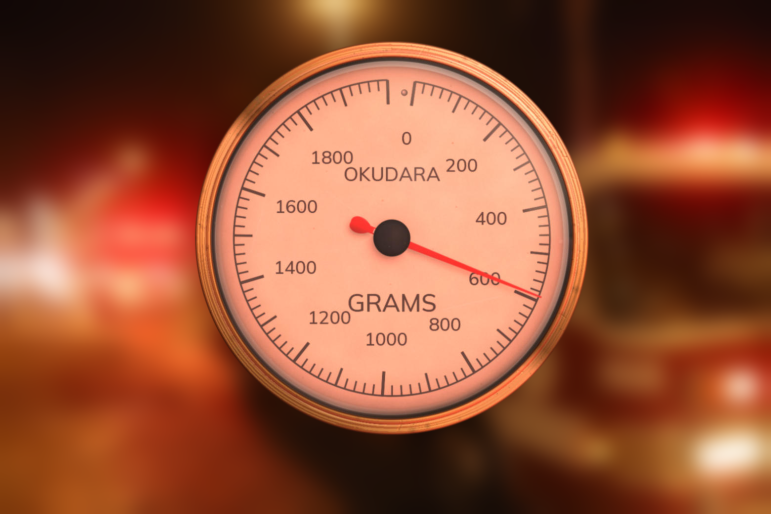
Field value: 590,g
